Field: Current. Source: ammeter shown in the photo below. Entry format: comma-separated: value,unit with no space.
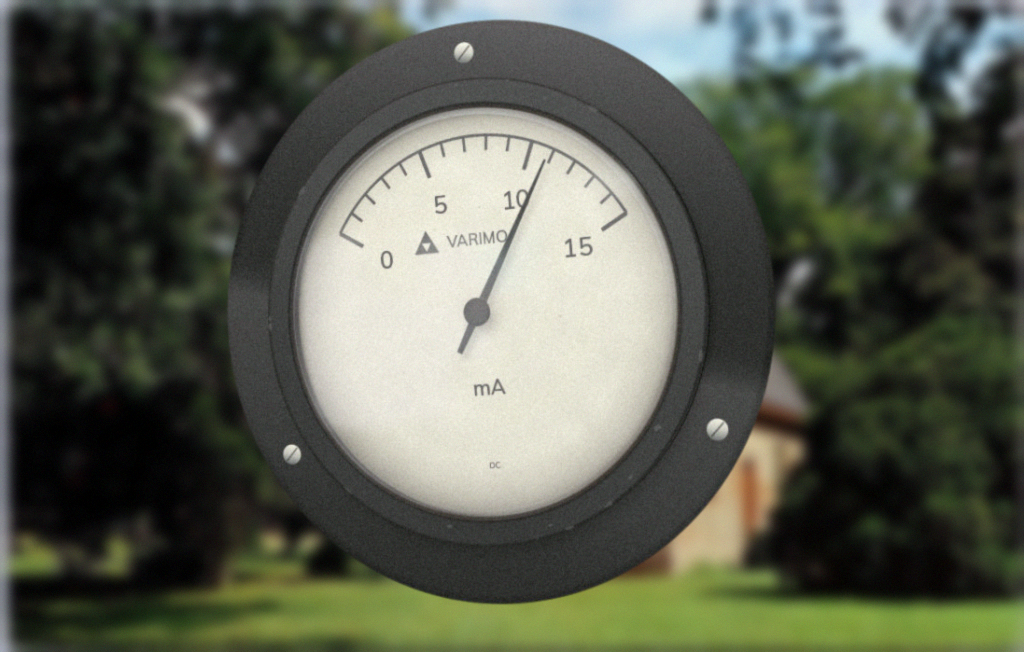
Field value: 11,mA
